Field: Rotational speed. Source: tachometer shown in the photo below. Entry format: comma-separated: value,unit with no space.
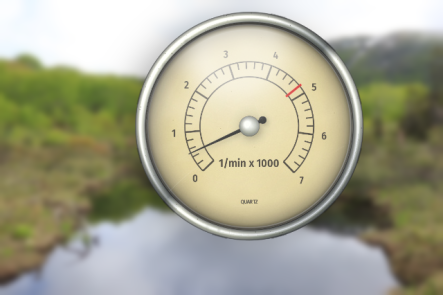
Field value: 500,rpm
